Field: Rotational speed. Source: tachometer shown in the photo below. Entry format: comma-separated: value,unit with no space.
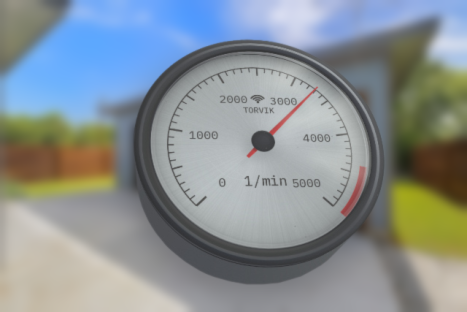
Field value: 3300,rpm
